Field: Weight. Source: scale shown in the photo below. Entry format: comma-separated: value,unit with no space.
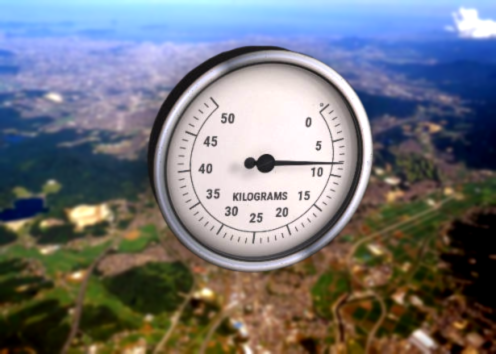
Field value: 8,kg
